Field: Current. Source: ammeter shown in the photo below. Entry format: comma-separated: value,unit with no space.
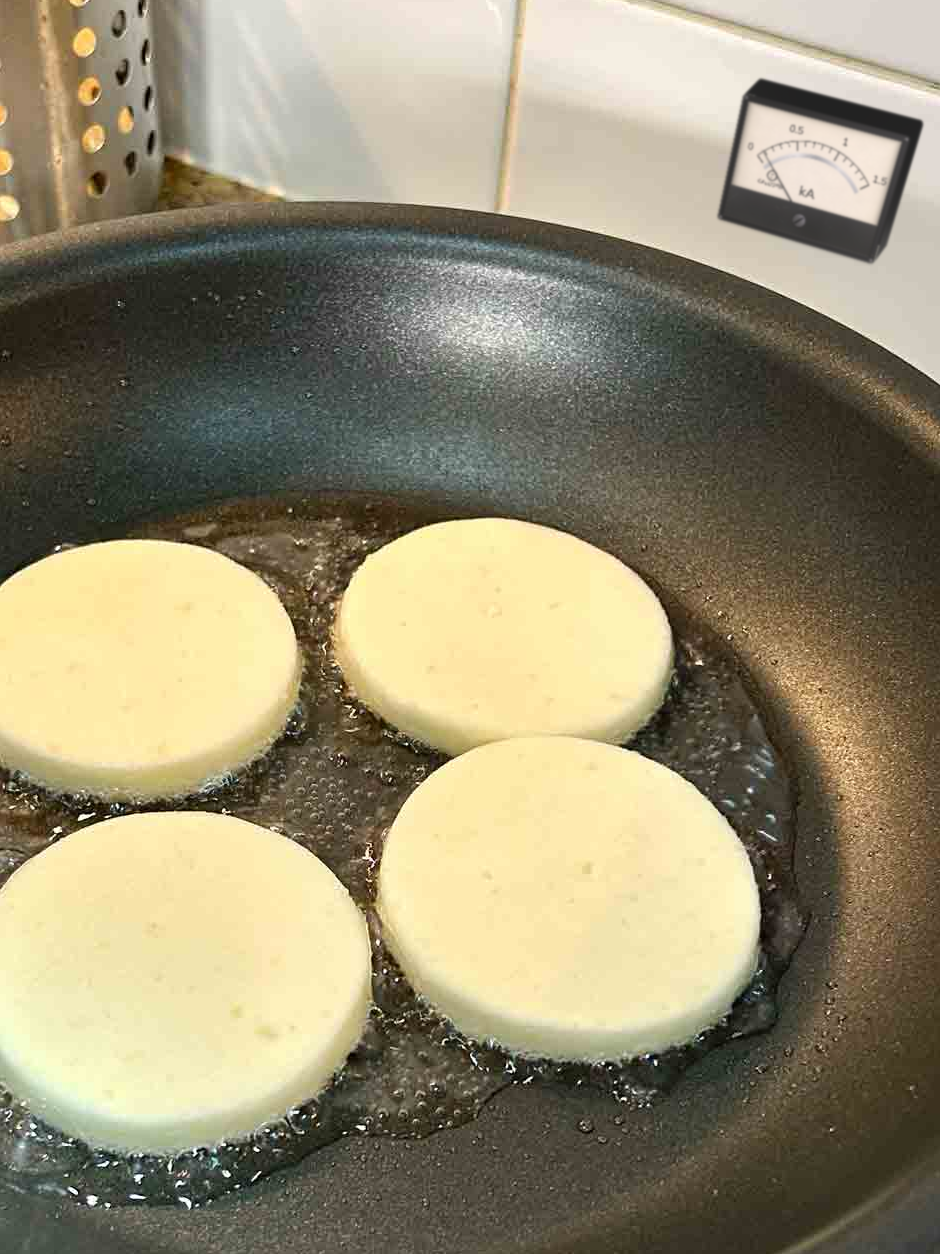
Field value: 0.1,kA
